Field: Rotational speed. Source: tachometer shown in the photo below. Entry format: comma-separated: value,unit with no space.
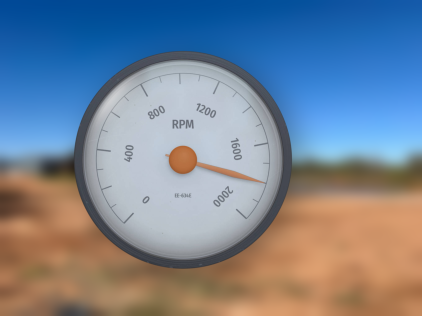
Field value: 1800,rpm
